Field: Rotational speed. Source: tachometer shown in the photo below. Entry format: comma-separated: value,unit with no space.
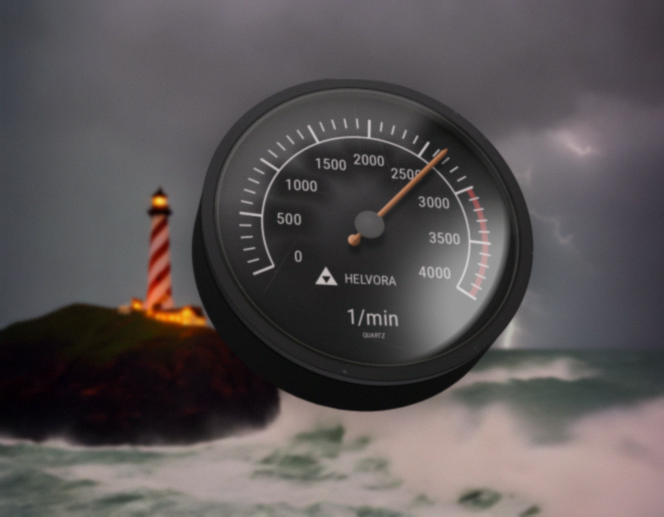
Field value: 2650,rpm
